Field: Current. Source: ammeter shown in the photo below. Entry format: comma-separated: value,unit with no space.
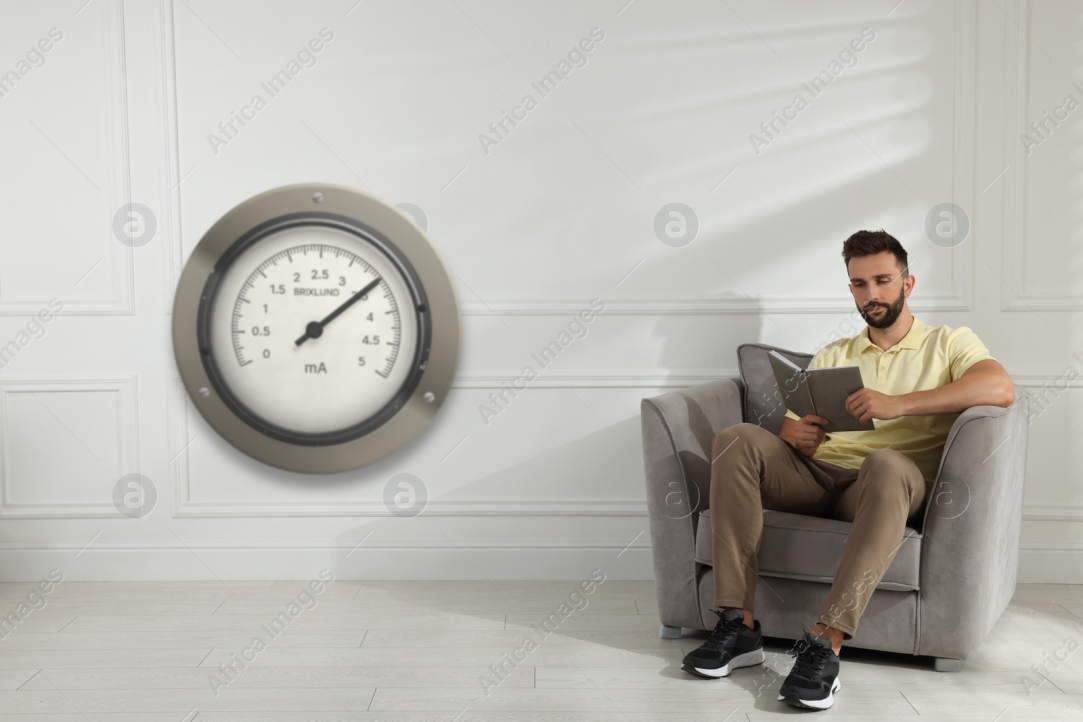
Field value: 3.5,mA
